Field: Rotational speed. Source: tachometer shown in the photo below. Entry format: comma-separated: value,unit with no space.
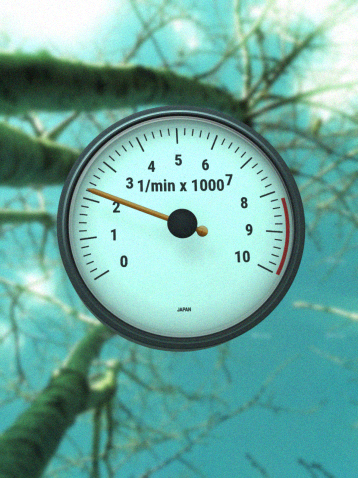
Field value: 2200,rpm
